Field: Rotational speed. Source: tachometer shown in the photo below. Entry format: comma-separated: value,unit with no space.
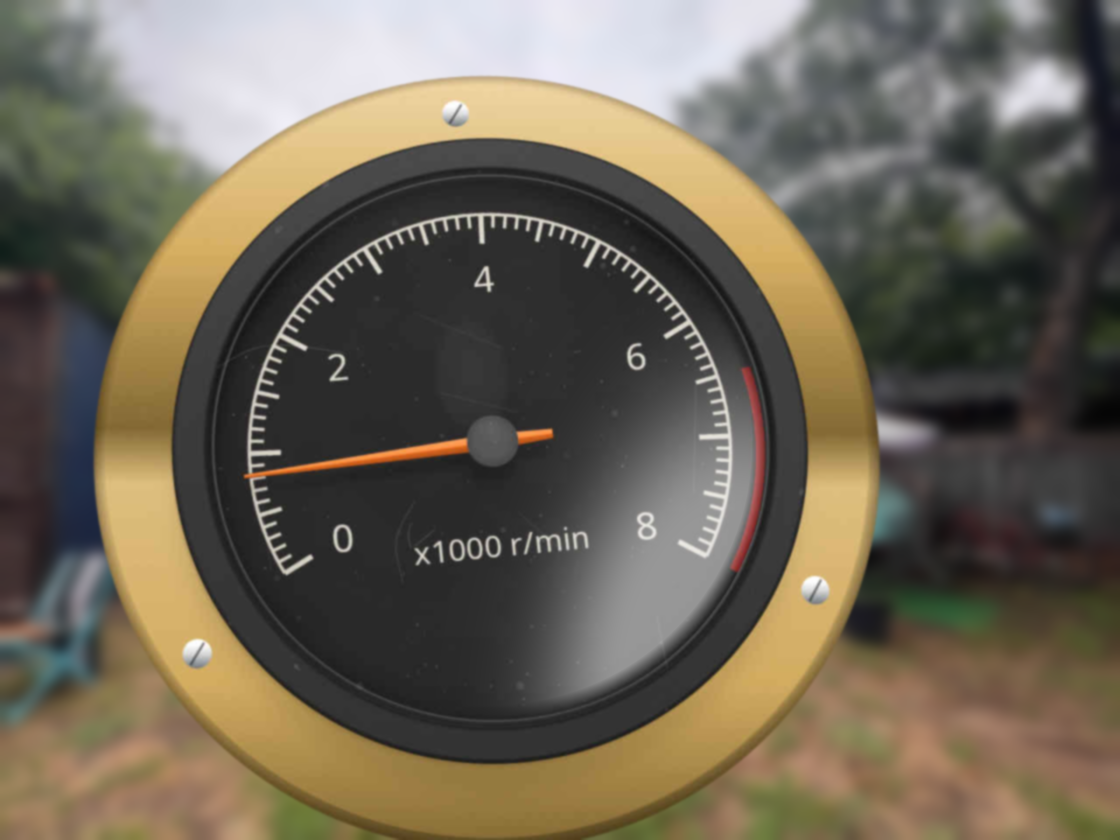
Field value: 800,rpm
